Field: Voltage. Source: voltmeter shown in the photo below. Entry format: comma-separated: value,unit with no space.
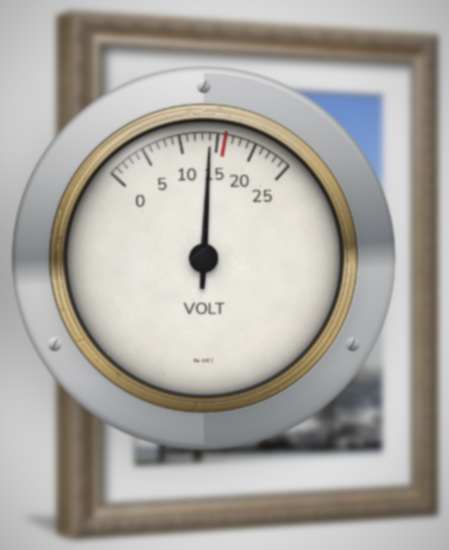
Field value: 14,V
